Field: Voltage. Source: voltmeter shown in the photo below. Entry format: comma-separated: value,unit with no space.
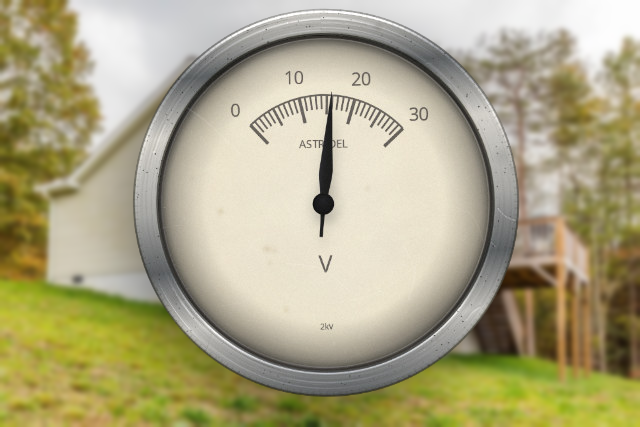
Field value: 16,V
